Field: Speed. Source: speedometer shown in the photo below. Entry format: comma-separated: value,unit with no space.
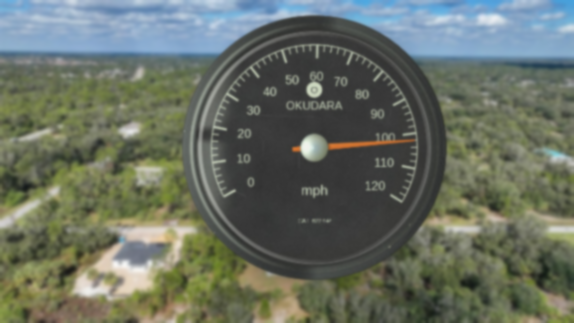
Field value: 102,mph
